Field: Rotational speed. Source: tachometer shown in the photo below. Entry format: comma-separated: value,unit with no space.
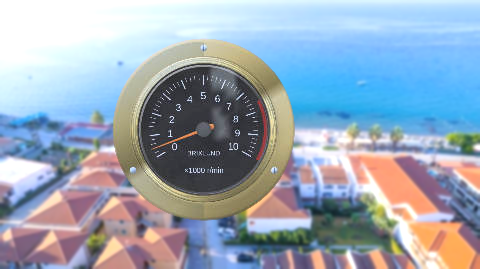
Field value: 400,rpm
